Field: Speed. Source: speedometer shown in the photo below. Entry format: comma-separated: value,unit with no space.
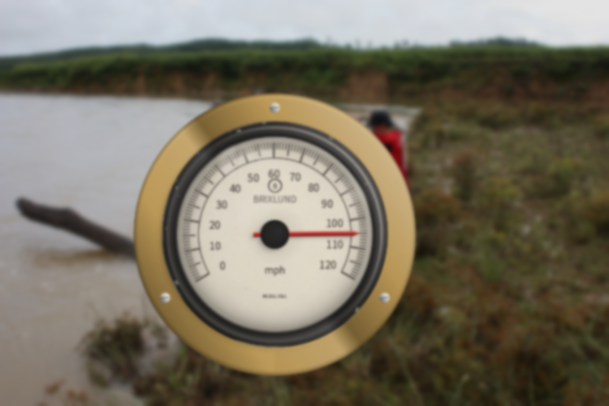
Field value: 105,mph
